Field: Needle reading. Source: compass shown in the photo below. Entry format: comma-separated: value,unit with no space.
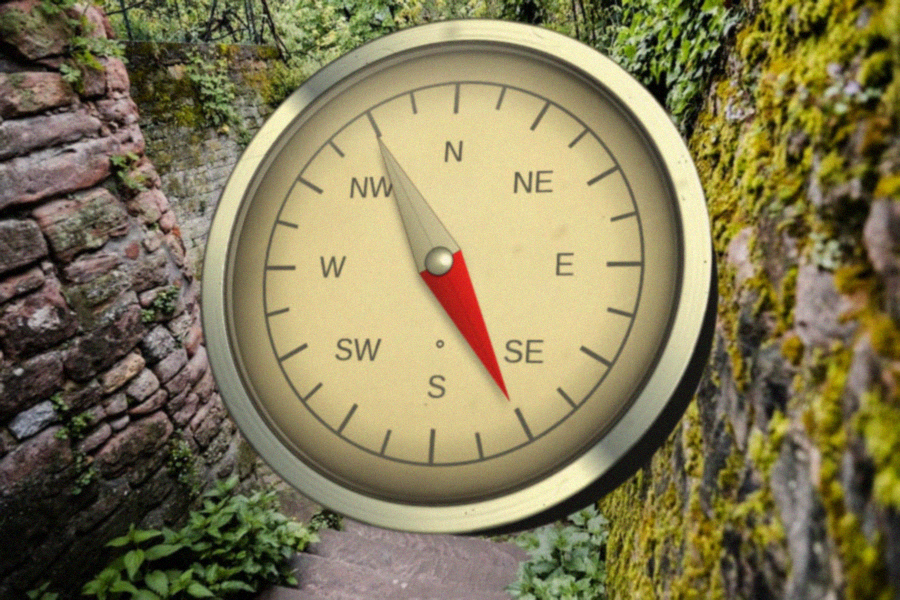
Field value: 150,°
